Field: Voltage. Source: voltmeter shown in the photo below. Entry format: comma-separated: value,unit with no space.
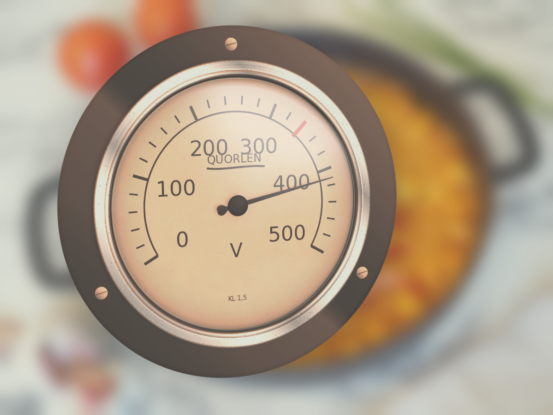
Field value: 410,V
